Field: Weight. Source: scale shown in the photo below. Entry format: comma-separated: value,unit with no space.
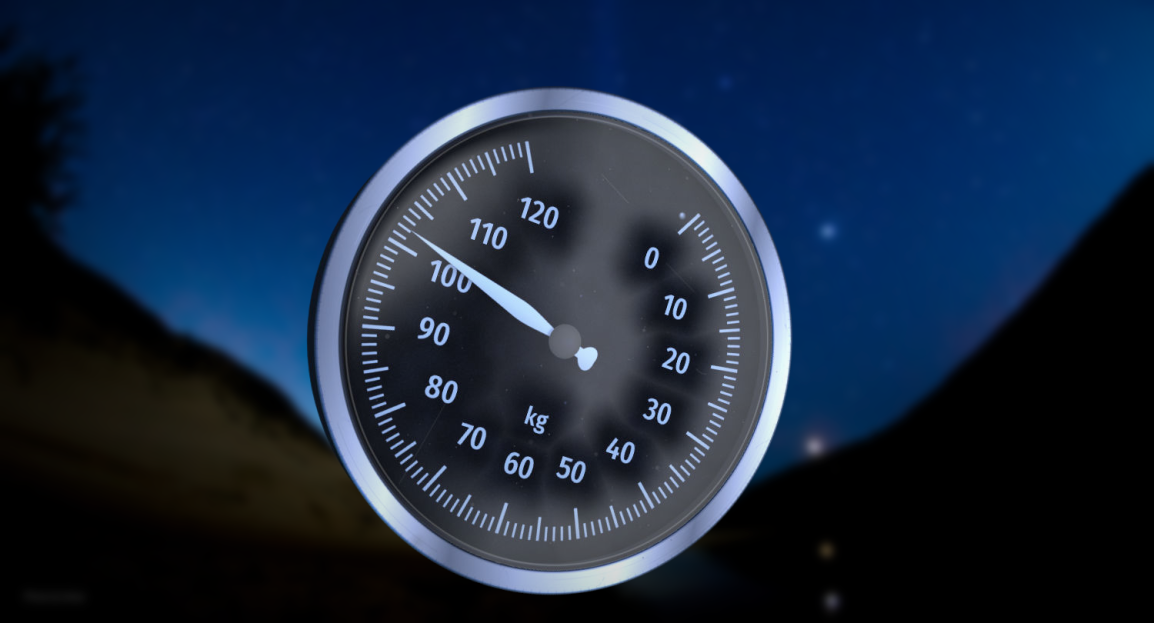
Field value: 102,kg
